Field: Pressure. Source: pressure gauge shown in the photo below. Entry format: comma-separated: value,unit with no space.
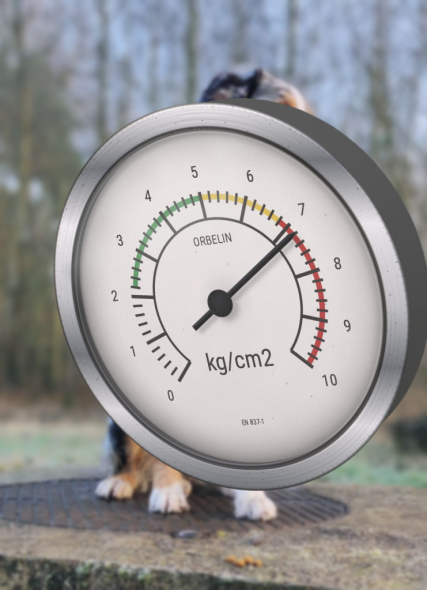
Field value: 7.2,kg/cm²
